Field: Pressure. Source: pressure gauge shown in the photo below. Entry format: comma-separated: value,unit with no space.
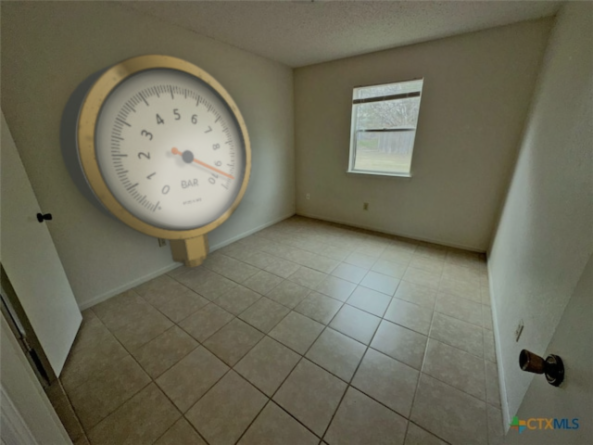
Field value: 9.5,bar
